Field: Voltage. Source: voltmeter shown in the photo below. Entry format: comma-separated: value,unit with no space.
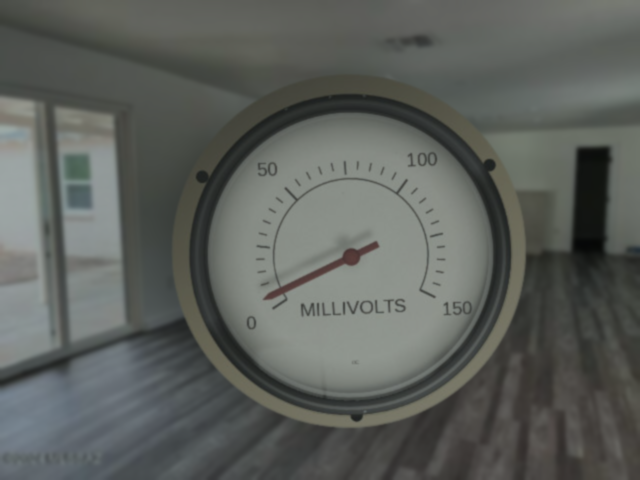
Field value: 5,mV
